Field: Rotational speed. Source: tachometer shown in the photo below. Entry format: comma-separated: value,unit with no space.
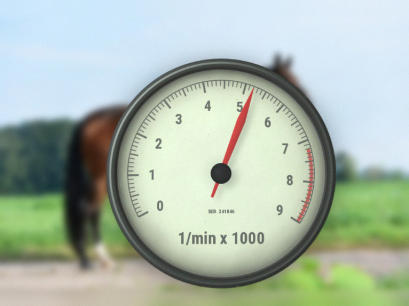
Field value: 5200,rpm
